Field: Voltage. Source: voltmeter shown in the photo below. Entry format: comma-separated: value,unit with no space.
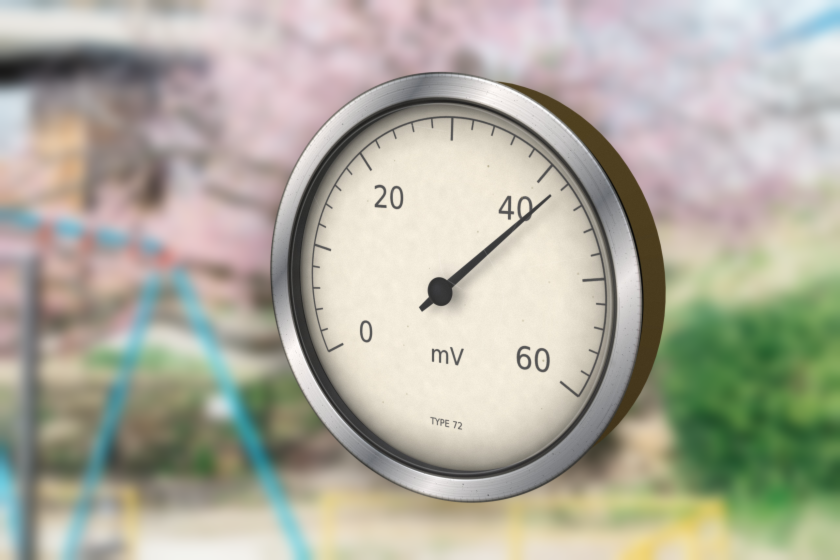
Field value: 42,mV
